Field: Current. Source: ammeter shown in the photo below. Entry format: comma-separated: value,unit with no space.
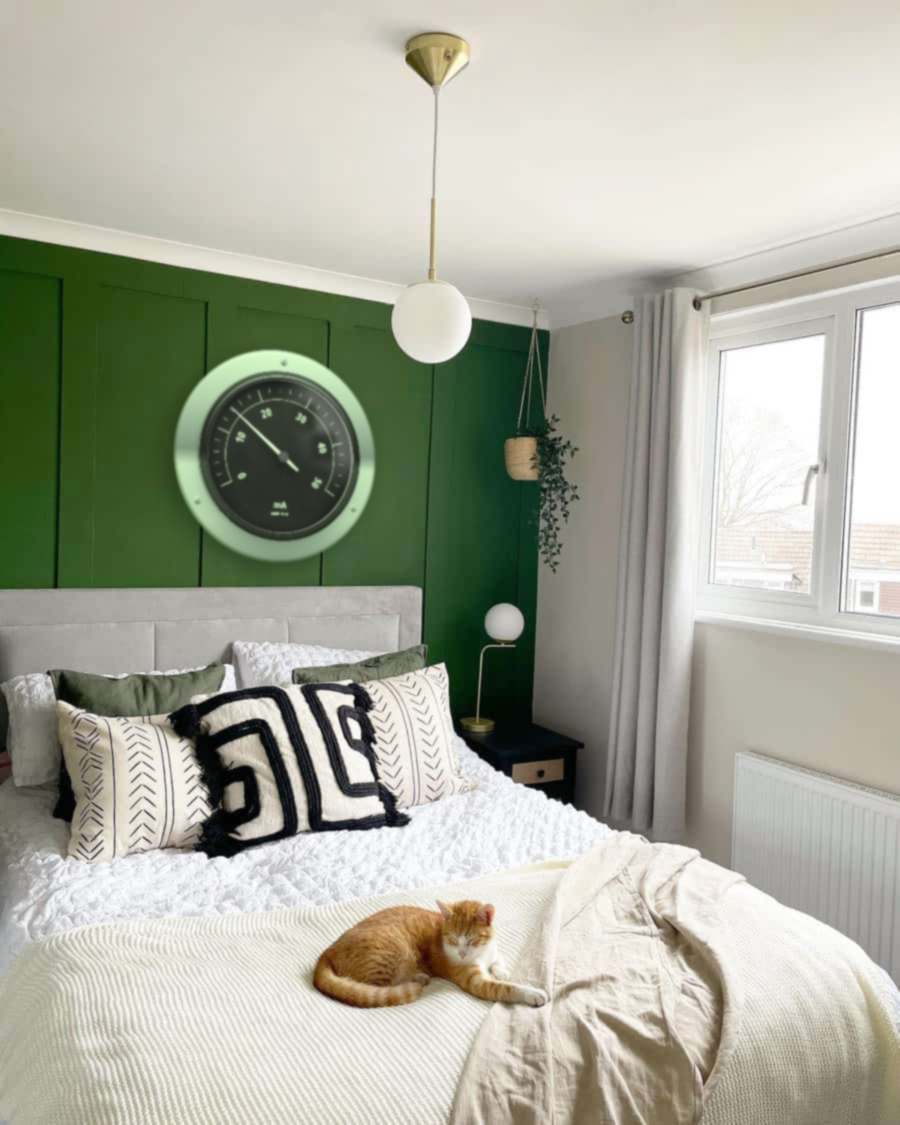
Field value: 14,mA
